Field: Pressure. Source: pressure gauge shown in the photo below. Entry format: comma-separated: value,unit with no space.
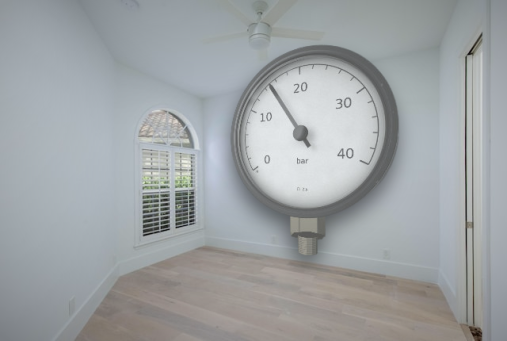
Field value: 15,bar
